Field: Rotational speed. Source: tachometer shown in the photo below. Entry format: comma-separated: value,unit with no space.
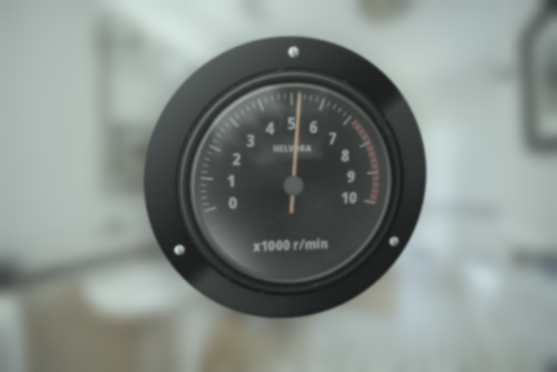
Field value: 5200,rpm
